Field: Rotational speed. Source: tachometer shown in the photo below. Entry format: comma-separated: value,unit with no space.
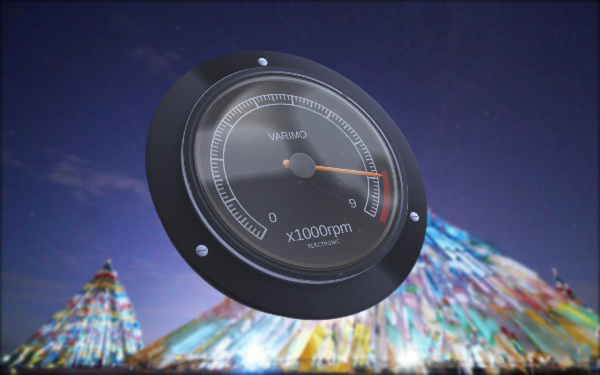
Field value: 8000,rpm
